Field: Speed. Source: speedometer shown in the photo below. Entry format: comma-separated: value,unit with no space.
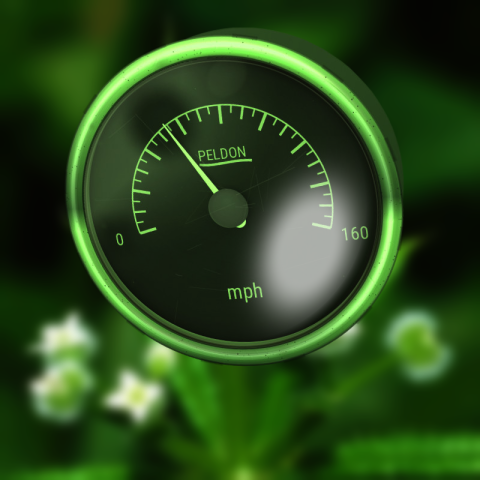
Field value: 55,mph
